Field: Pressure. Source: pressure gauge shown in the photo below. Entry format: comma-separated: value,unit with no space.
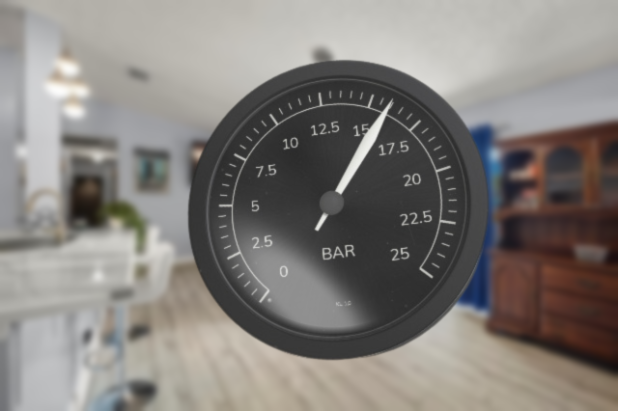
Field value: 16,bar
